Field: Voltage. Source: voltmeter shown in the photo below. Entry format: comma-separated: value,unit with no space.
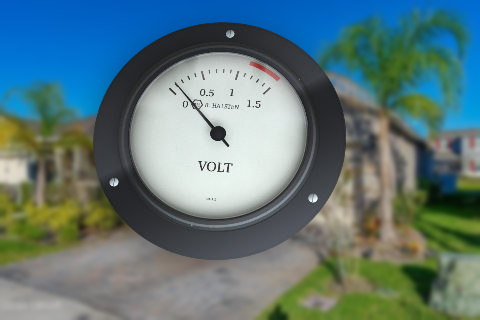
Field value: 0.1,V
